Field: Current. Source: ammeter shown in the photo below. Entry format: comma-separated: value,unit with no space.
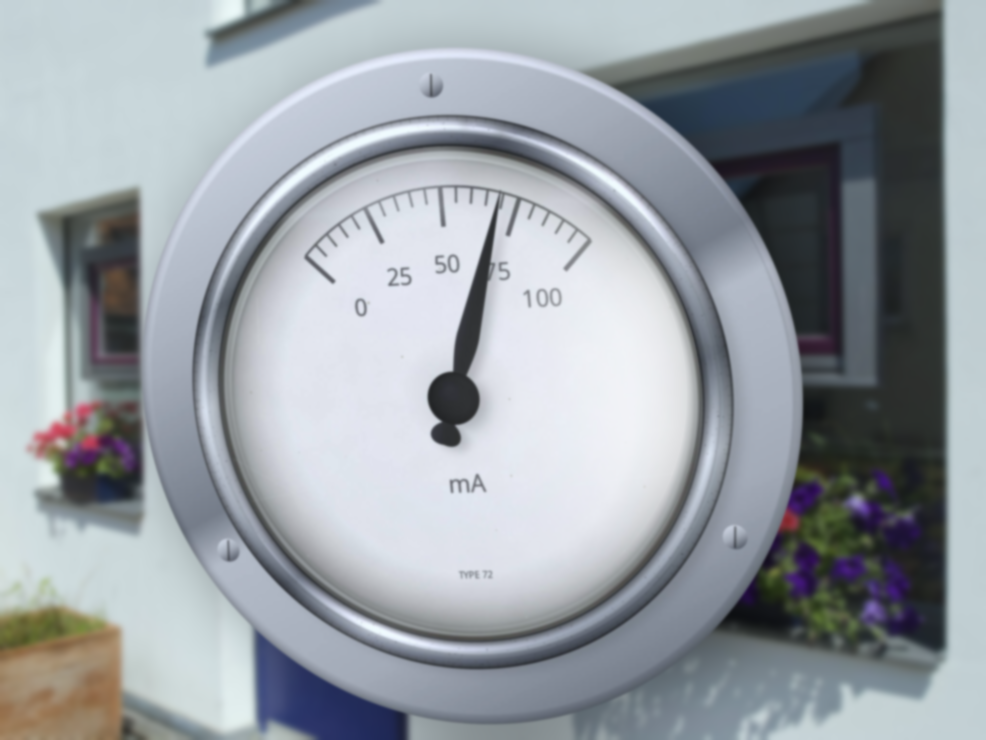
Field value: 70,mA
